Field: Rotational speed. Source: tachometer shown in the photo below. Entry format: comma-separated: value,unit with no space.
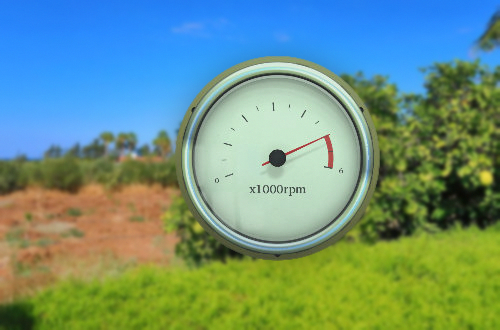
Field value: 5000,rpm
